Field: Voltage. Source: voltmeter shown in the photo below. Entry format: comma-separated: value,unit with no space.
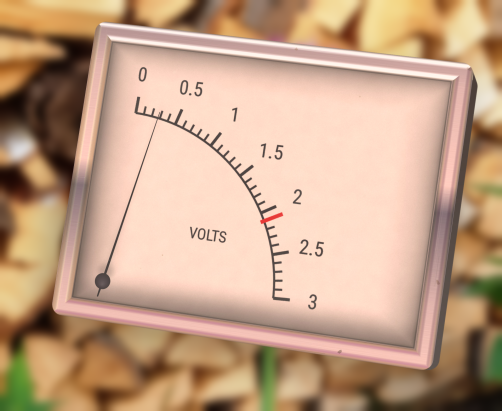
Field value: 0.3,V
